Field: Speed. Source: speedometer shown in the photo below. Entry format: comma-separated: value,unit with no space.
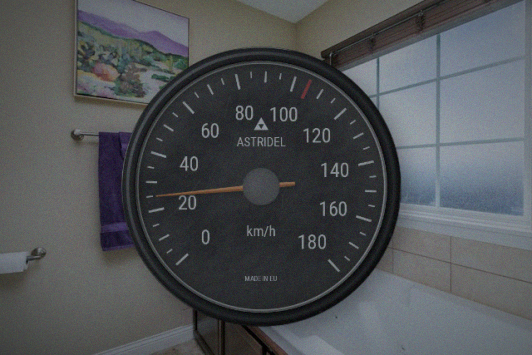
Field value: 25,km/h
